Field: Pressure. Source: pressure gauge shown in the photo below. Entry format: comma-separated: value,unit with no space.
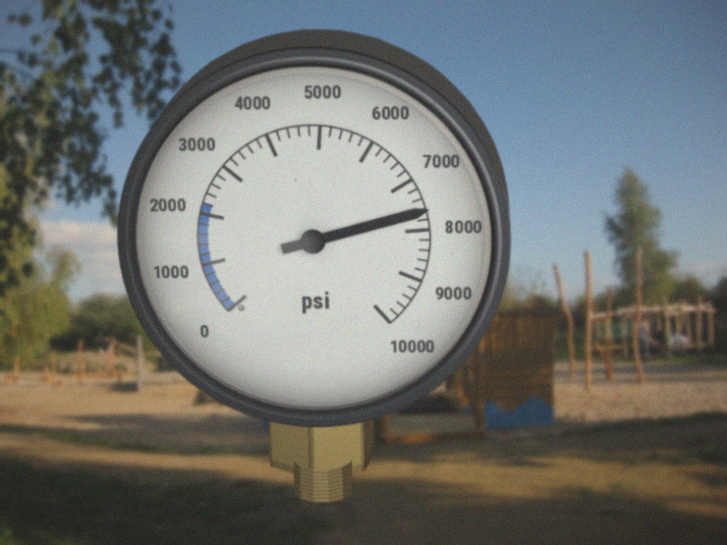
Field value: 7600,psi
